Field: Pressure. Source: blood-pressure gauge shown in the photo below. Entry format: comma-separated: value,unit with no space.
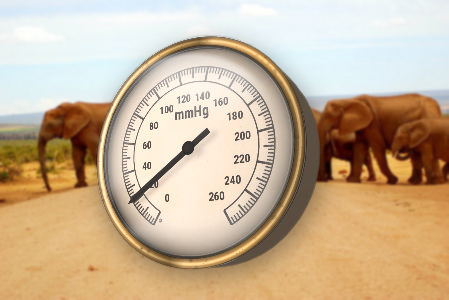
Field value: 20,mmHg
